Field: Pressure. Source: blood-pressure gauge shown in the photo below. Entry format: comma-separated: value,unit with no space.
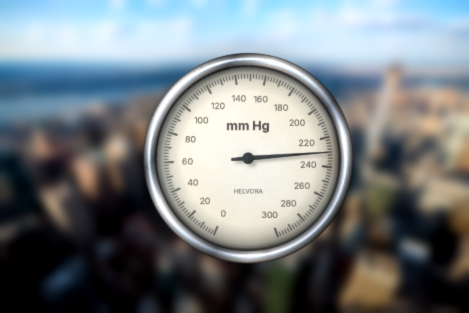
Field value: 230,mmHg
